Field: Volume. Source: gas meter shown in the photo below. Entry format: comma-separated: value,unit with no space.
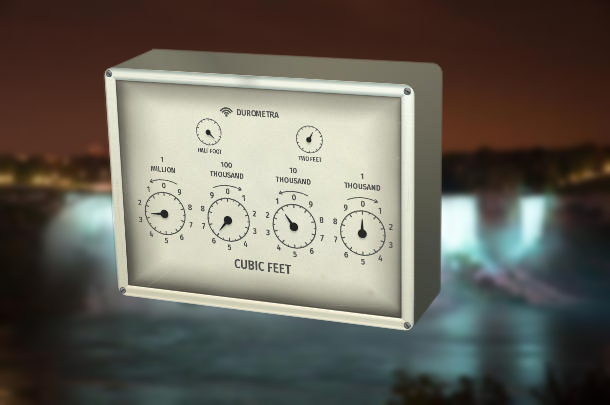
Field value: 261000,ft³
